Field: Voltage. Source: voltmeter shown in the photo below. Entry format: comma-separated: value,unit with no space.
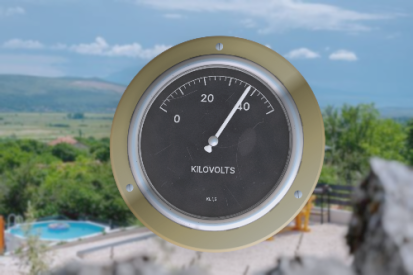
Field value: 38,kV
